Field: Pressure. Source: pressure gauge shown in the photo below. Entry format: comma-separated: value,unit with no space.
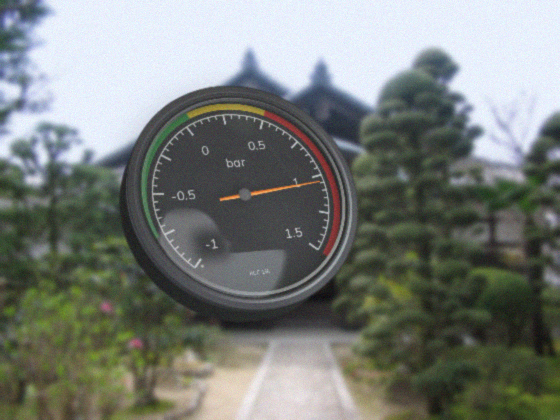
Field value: 1.05,bar
